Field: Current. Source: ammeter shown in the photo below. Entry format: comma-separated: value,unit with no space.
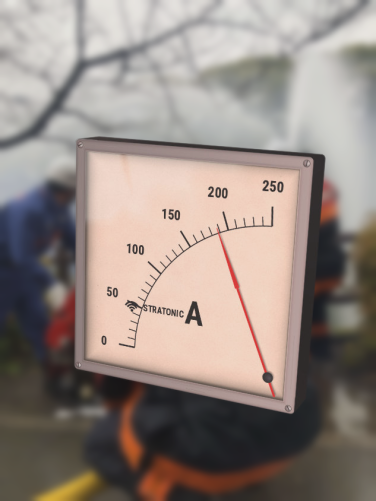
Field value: 190,A
